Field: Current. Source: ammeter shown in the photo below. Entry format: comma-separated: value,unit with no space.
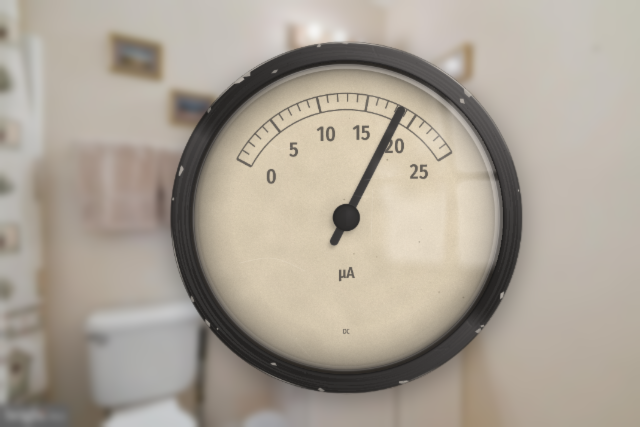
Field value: 18.5,µA
